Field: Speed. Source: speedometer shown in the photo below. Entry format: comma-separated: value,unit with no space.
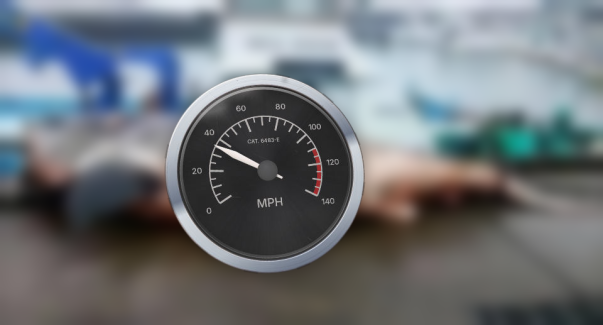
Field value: 35,mph
